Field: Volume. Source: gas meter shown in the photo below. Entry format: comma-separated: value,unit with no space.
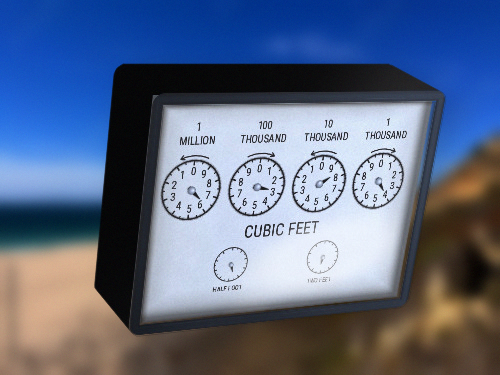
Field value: 628400,ft³
